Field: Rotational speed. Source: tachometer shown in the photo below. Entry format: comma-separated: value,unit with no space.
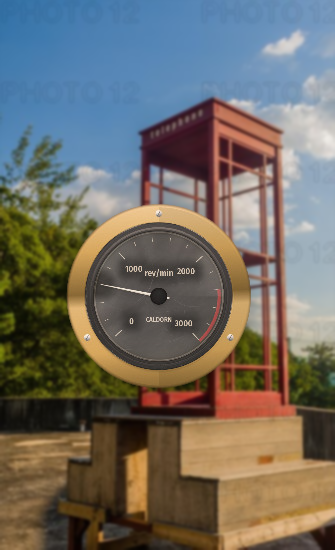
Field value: 600,rpm
